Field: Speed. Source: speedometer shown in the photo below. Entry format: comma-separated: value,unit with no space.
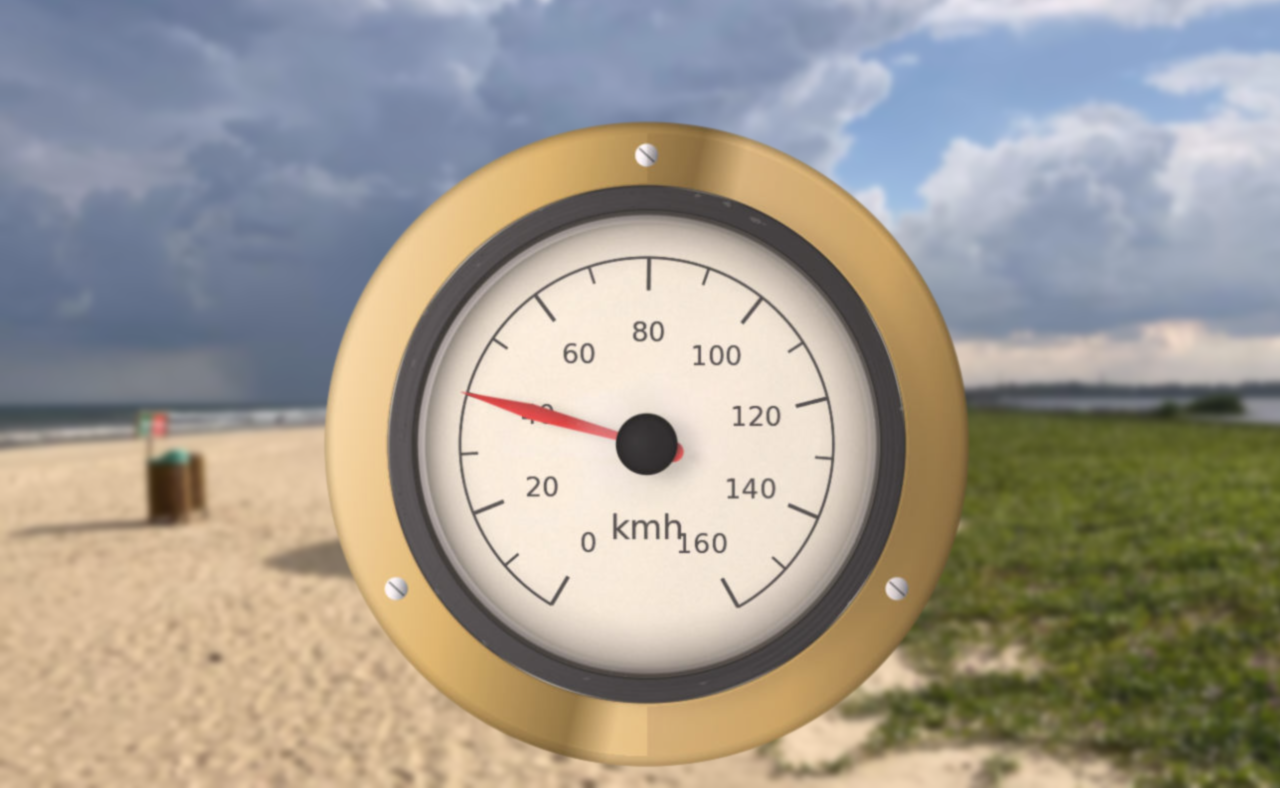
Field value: 40,km/h
